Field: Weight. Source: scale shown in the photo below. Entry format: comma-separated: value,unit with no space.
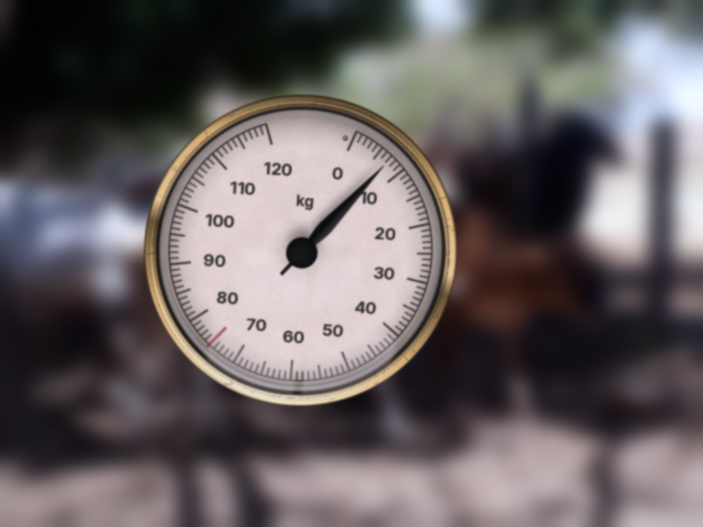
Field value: 7,kg
